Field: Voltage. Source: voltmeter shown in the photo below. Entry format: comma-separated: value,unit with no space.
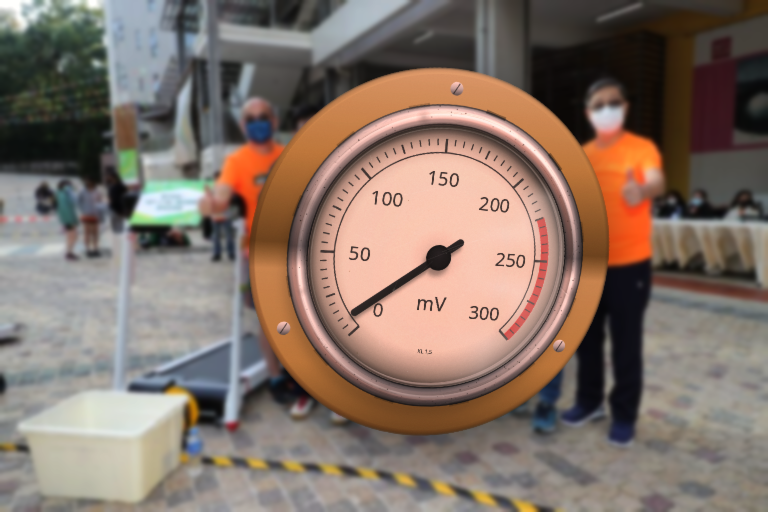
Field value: 10,mV
